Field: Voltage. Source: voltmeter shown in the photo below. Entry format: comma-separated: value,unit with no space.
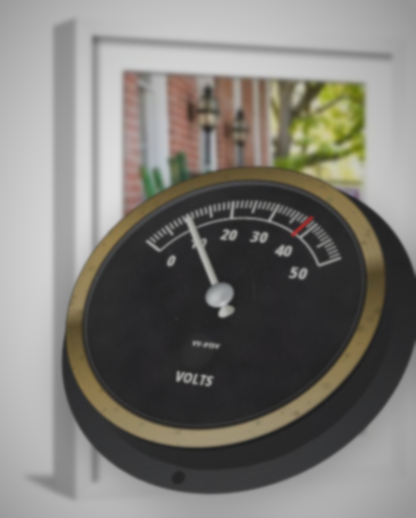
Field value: 10,V
